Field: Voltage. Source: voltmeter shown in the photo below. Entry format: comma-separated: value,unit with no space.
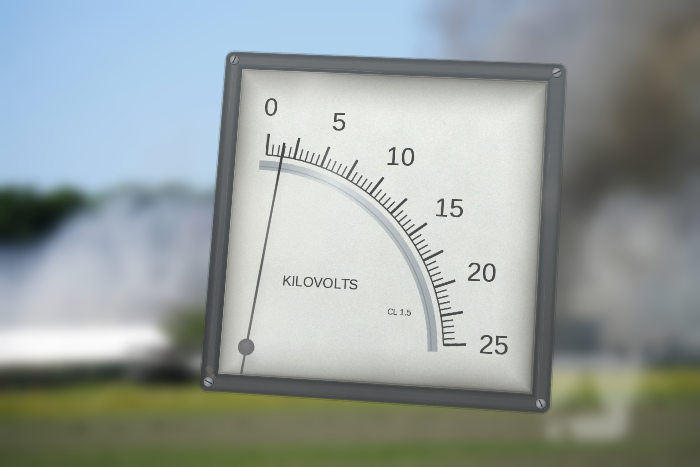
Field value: 1.5,kV
